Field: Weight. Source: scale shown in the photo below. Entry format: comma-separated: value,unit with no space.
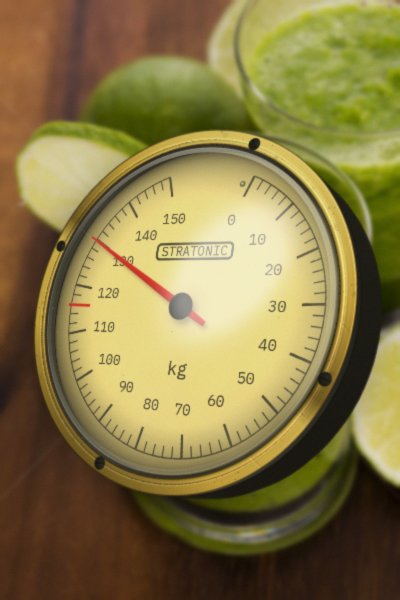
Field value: 130,kg
